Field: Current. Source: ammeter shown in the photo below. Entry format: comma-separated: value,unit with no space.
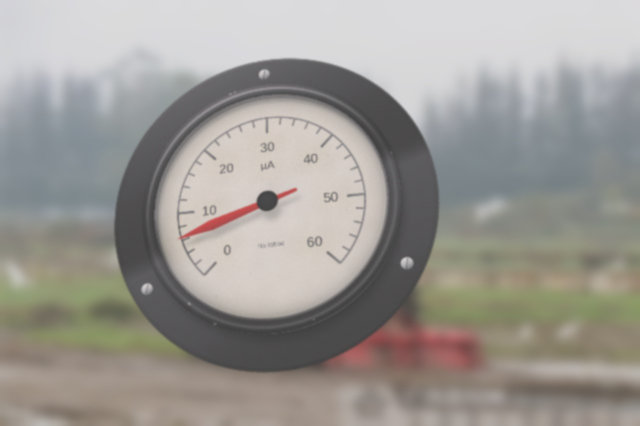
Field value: 6,µA
